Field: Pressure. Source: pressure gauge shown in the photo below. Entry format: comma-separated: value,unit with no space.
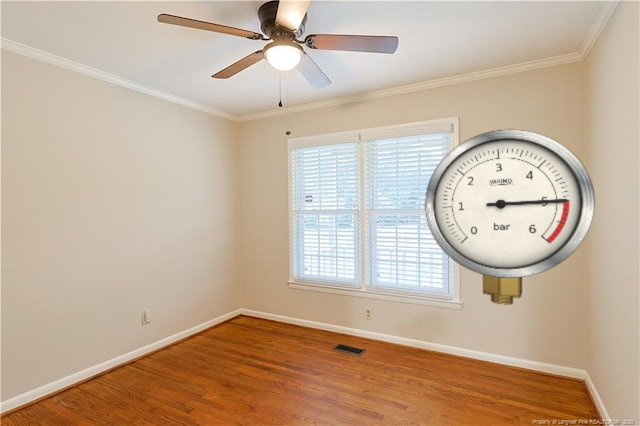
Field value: 5,bar
